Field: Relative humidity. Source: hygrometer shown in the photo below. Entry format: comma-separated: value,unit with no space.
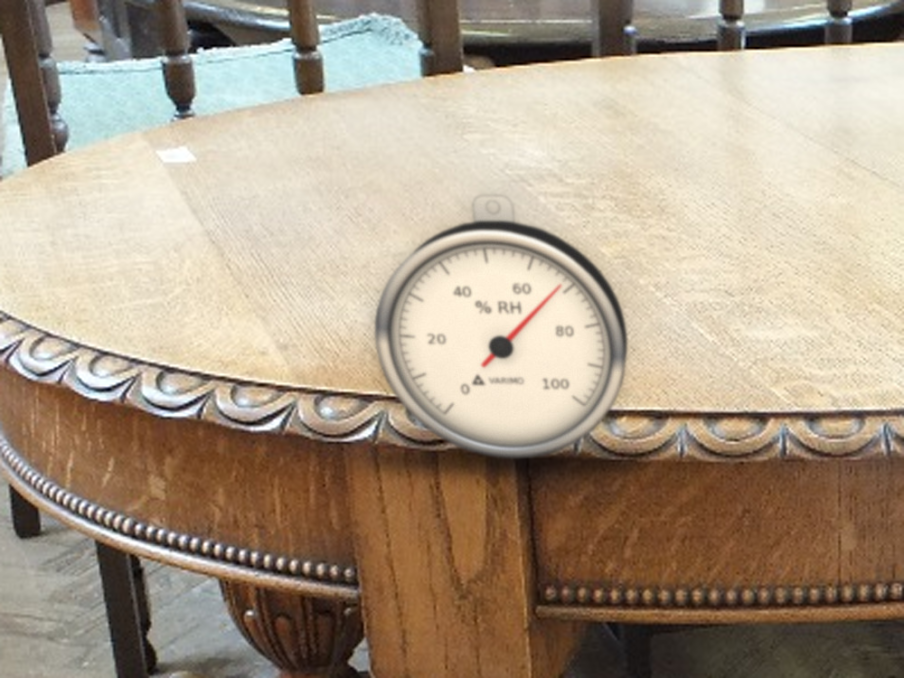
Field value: 68,%
